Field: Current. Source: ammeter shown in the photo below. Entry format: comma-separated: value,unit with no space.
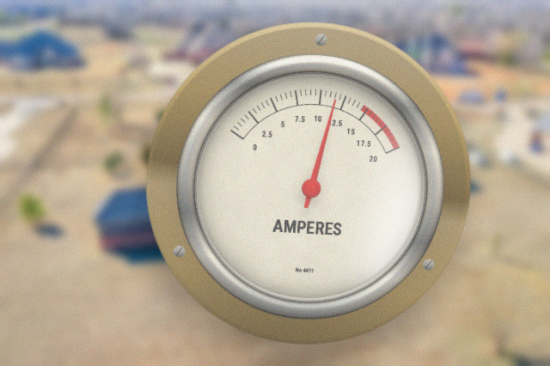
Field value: 11.5,A
